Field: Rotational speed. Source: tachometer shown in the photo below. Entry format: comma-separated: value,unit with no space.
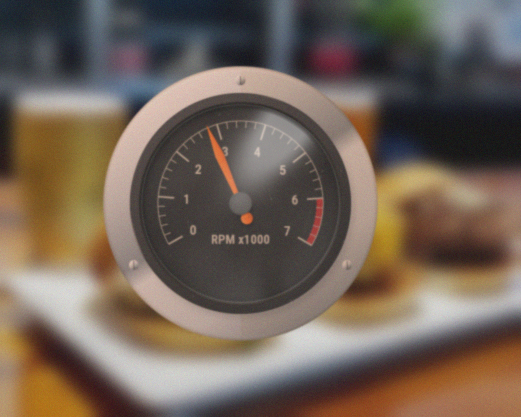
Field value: 2800,rpm
